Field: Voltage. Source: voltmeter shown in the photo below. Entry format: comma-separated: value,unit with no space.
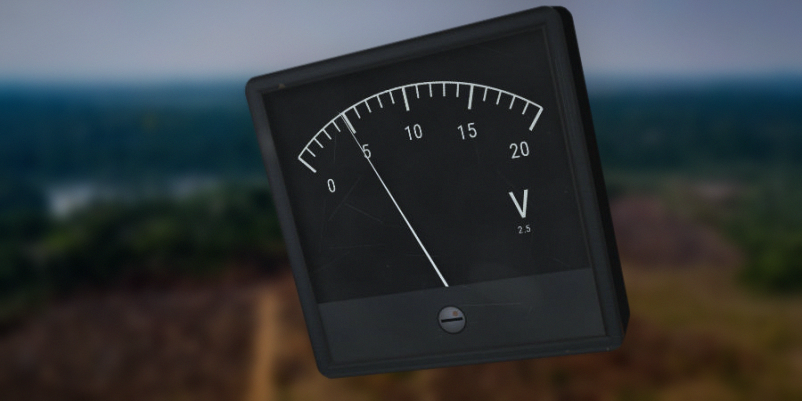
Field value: 5,V
